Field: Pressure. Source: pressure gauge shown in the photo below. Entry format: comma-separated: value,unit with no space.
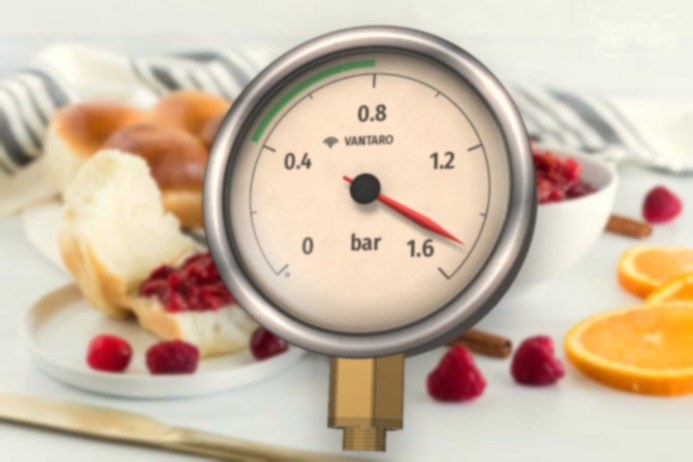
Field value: 1.5,bar
